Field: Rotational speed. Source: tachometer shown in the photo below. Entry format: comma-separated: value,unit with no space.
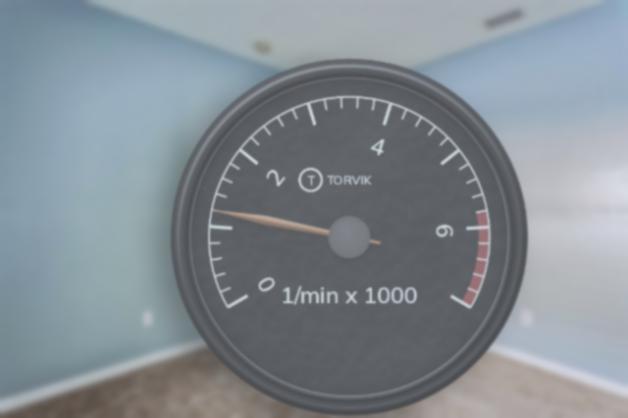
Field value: 1200,rpm
